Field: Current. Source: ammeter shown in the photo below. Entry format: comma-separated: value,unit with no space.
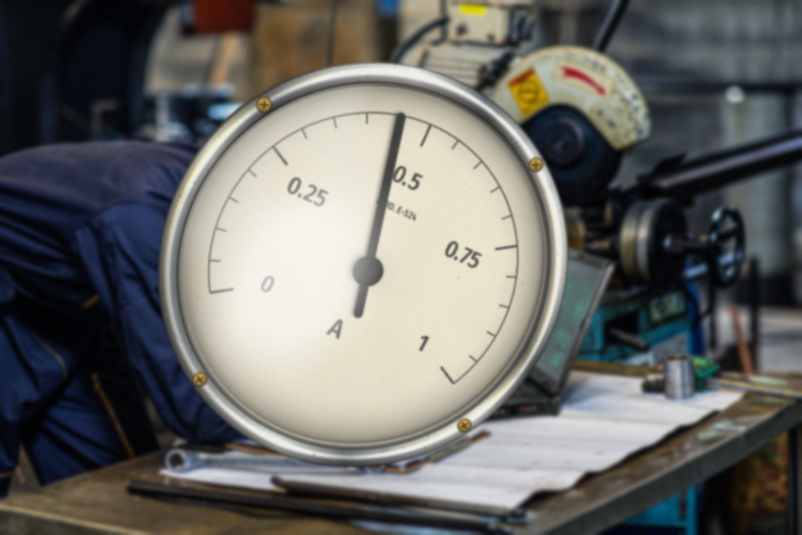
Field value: 0.45,A
